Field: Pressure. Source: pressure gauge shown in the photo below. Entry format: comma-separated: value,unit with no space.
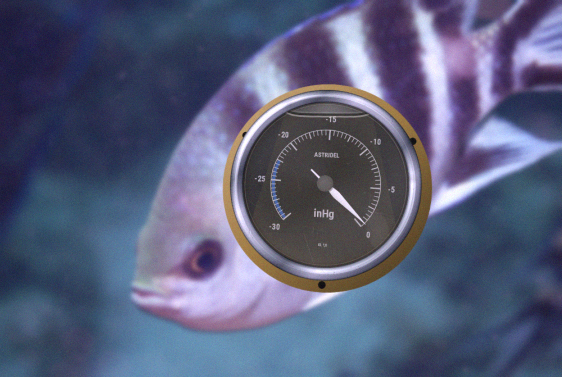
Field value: -0.5,inHg
